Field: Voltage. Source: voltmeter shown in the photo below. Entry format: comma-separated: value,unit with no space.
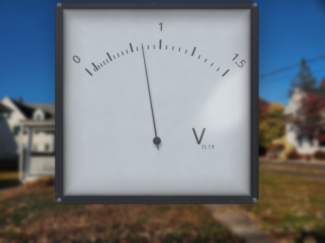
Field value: 0.85,V
